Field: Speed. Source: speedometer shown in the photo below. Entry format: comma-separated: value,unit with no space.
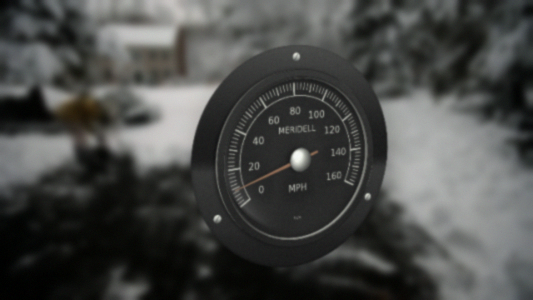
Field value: 10,mph
